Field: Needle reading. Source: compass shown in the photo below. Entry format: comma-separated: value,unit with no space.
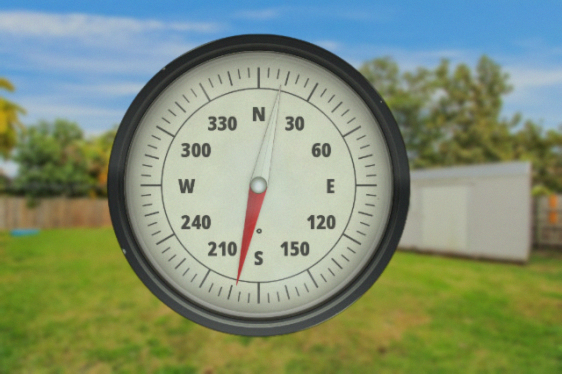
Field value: 192.5,°
